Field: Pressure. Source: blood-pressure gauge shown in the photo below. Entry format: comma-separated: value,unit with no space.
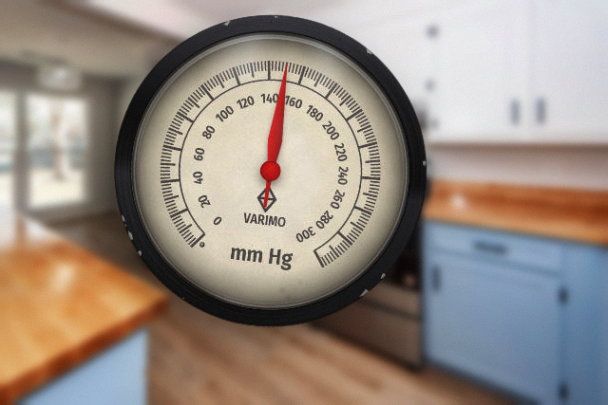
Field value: 150,mmHg
